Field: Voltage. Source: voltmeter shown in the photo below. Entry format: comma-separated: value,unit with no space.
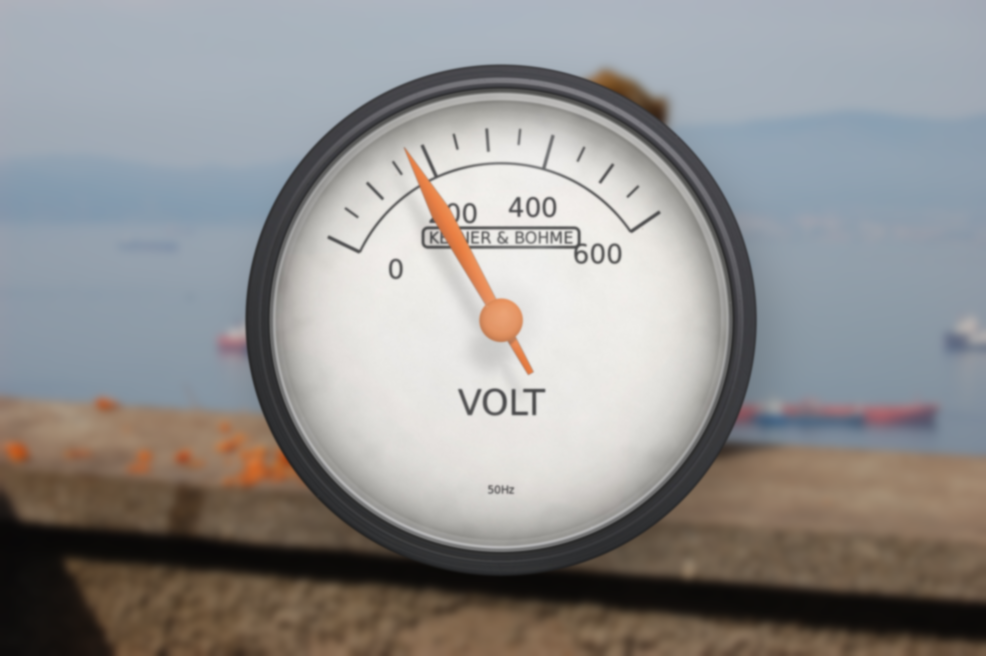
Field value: 175,V
